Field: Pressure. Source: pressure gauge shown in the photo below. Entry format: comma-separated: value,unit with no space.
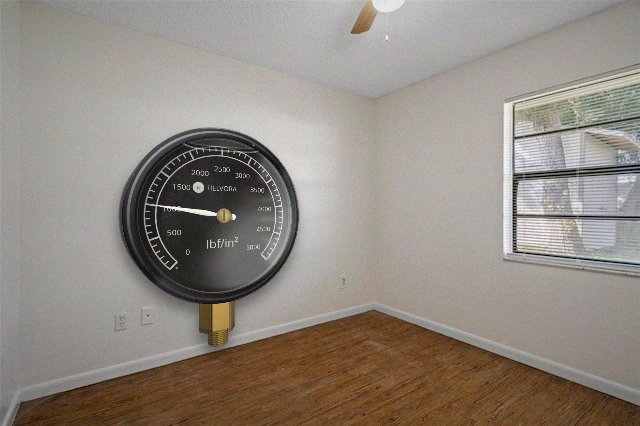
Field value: 1000,psi
